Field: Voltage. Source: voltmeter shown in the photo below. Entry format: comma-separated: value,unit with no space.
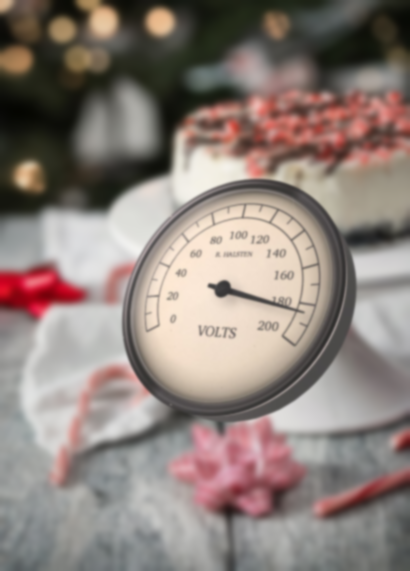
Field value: 185,V
